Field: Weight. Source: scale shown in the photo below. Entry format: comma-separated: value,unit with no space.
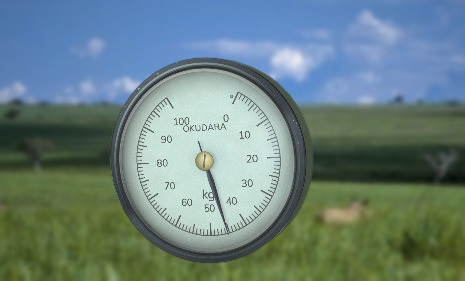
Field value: 45,kg
